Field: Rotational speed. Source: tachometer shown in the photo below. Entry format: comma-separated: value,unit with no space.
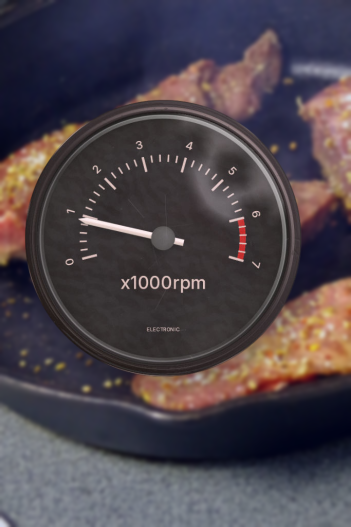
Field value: 900,rpm
